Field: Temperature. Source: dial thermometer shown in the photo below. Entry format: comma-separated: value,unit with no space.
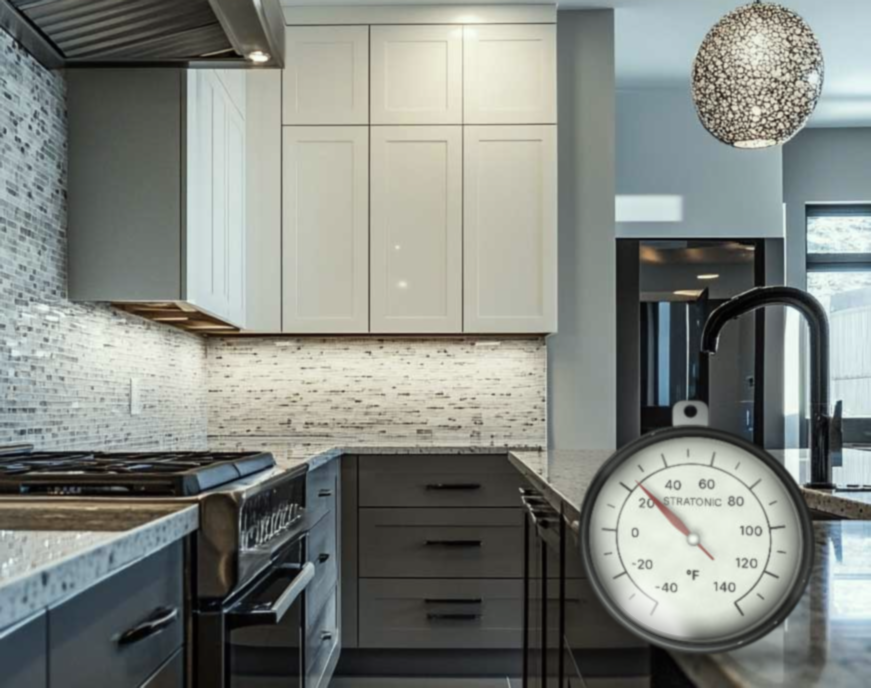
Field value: 25,°F
